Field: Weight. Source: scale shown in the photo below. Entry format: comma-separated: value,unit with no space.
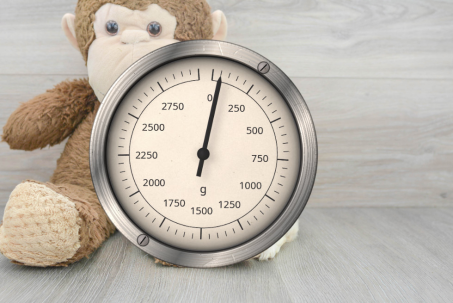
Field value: 50,g
